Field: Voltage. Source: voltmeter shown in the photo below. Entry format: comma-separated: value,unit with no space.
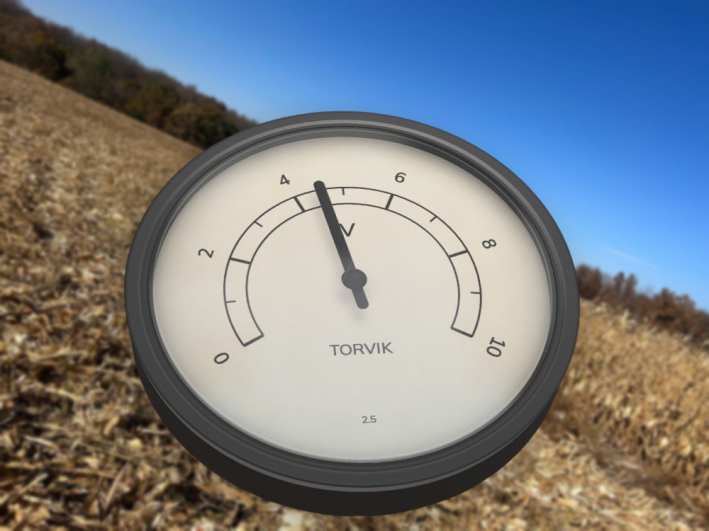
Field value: 4.5,V
